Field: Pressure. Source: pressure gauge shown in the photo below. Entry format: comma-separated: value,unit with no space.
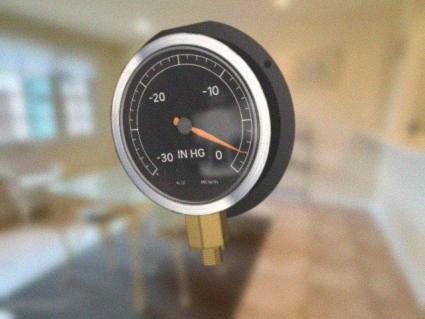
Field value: -2,inHg
